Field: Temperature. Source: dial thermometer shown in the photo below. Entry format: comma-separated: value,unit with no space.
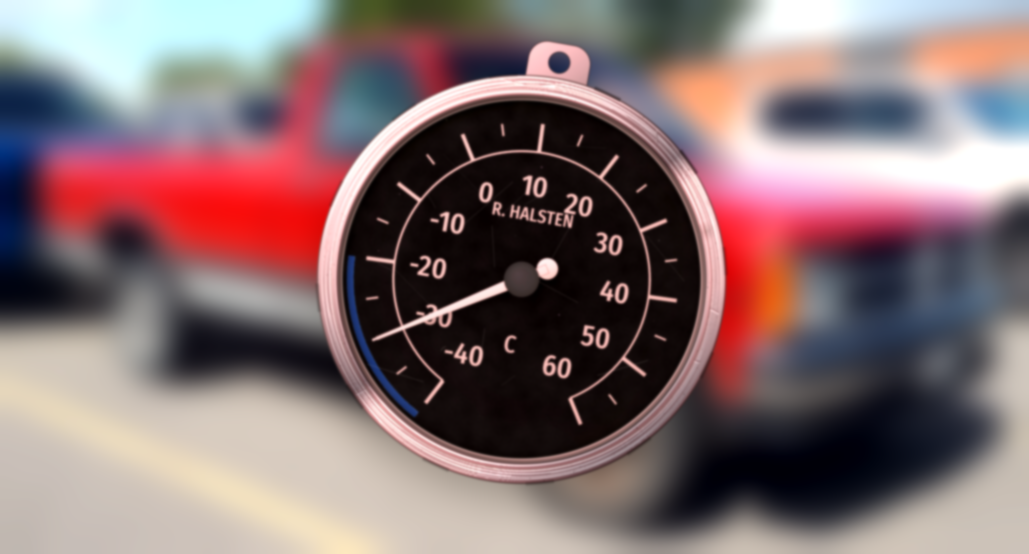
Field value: -30,°C
